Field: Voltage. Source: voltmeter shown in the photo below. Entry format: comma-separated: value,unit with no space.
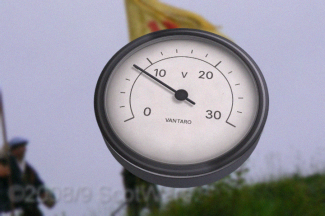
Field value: 8,V
